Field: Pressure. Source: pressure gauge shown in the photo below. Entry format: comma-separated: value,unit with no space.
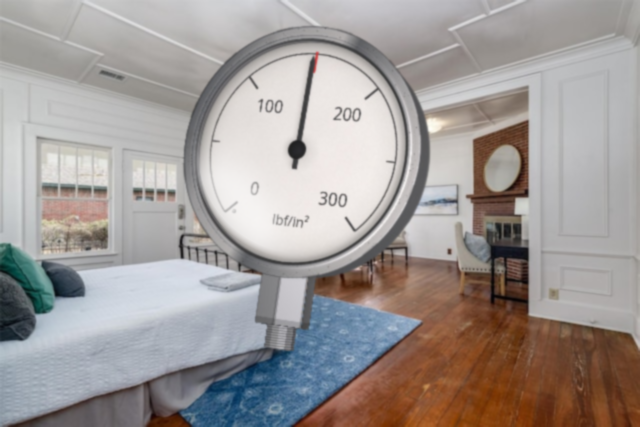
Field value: 150,psi
